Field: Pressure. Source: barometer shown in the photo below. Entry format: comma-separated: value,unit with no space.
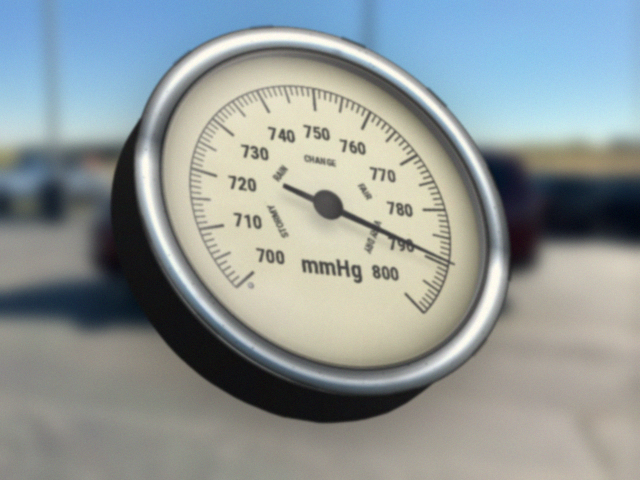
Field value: 790,mmHg
